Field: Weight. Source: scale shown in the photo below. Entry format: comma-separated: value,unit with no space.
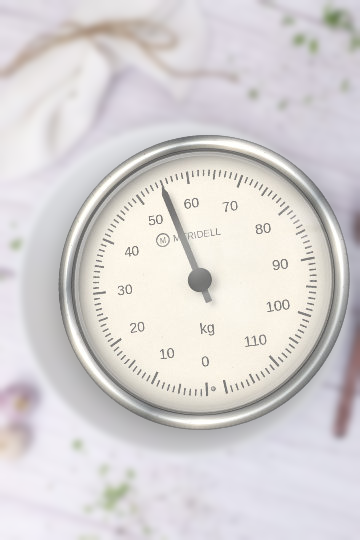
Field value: 55,kg
